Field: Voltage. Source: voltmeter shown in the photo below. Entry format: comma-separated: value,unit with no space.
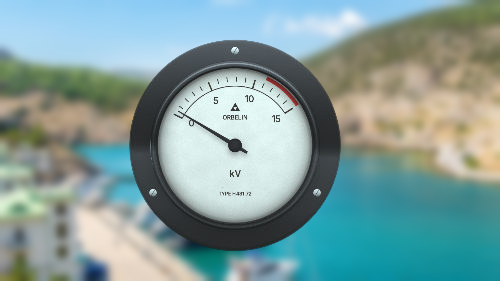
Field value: 0.5,kV
